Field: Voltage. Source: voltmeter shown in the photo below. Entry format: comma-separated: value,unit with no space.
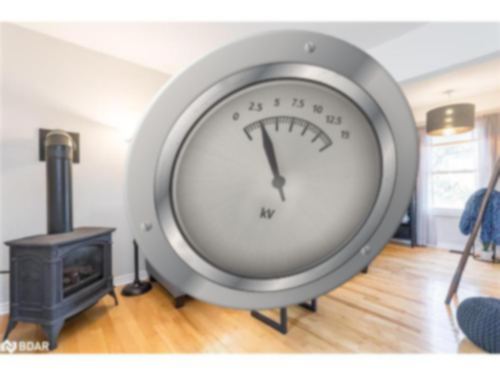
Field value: 2.5,kV
